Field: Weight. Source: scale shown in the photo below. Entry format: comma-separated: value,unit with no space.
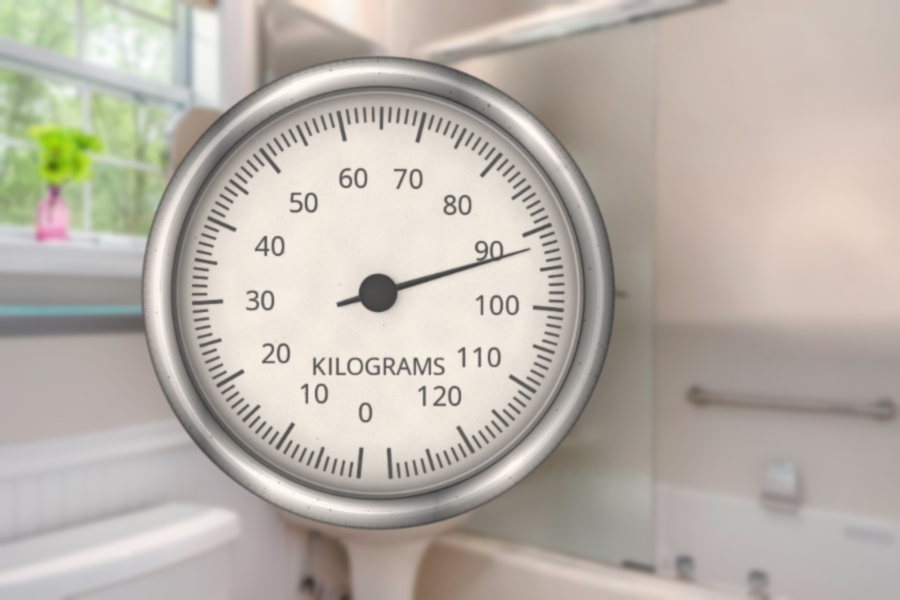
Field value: 92,kg
